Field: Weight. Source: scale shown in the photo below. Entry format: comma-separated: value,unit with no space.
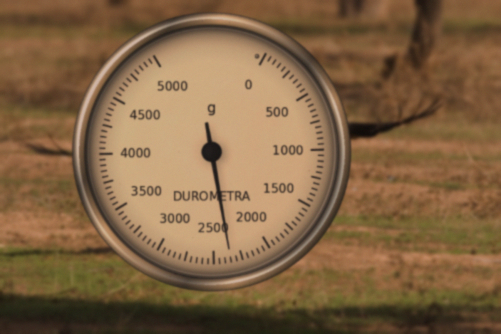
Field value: 2350,g
